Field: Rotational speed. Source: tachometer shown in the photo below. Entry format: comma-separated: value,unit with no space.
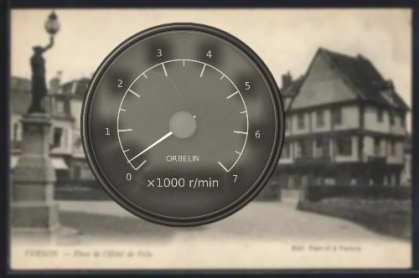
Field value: 250,rpm
